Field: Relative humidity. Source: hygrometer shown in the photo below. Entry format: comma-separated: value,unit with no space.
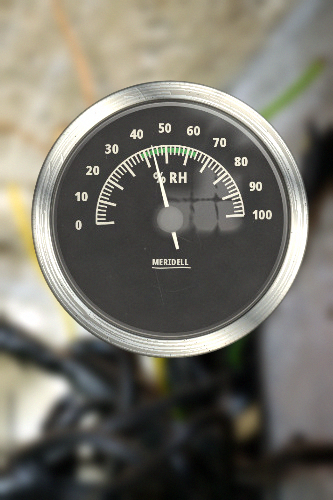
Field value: 44,%
